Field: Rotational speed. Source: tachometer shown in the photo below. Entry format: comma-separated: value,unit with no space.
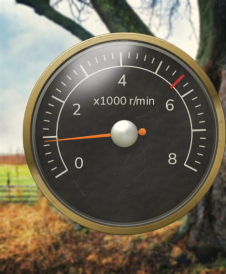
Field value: 900,rpm
